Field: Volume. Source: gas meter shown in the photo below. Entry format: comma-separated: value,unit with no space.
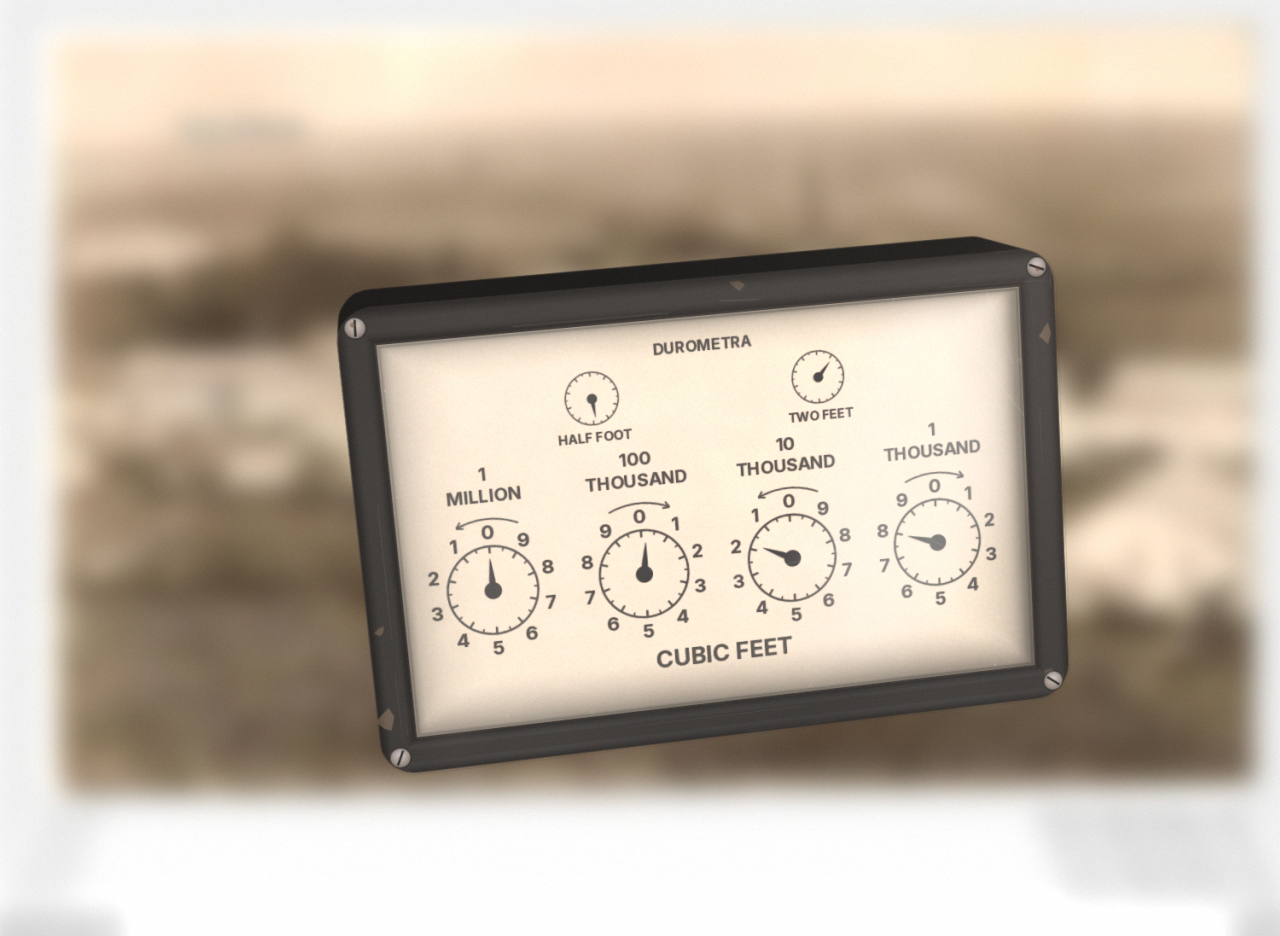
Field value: 1800,ft³
